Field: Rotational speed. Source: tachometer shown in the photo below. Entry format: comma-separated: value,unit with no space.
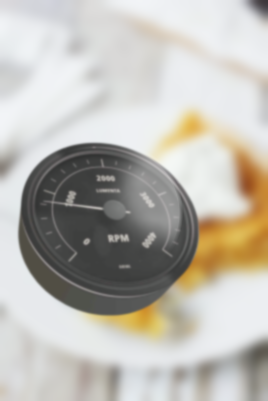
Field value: 800,rpm
